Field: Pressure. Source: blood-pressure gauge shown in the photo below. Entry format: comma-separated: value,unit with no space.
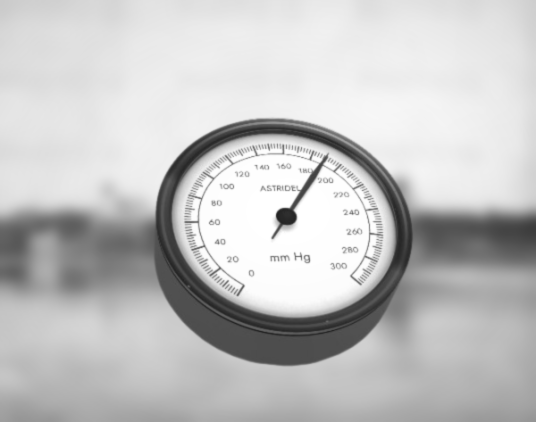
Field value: 190,mmHg
